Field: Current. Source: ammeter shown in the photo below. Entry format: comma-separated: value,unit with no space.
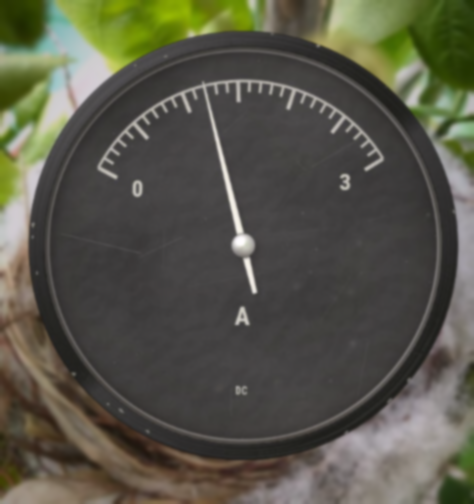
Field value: 1.2,A
